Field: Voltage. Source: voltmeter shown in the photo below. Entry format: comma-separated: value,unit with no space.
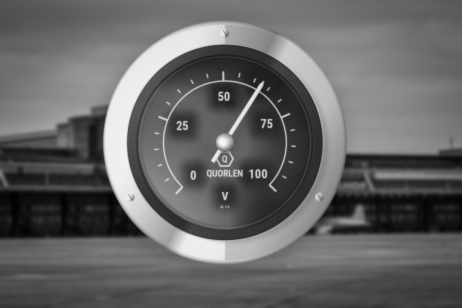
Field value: 62.5,V
